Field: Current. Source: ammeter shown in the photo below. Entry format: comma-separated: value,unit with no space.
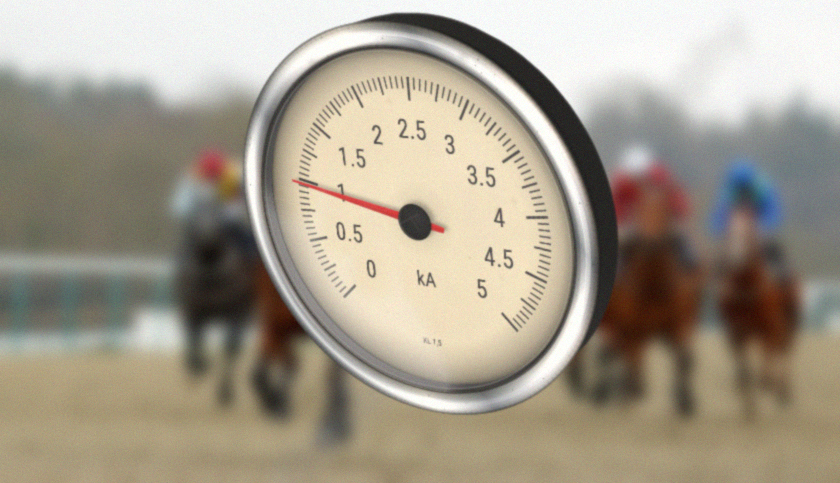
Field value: 1,kA
